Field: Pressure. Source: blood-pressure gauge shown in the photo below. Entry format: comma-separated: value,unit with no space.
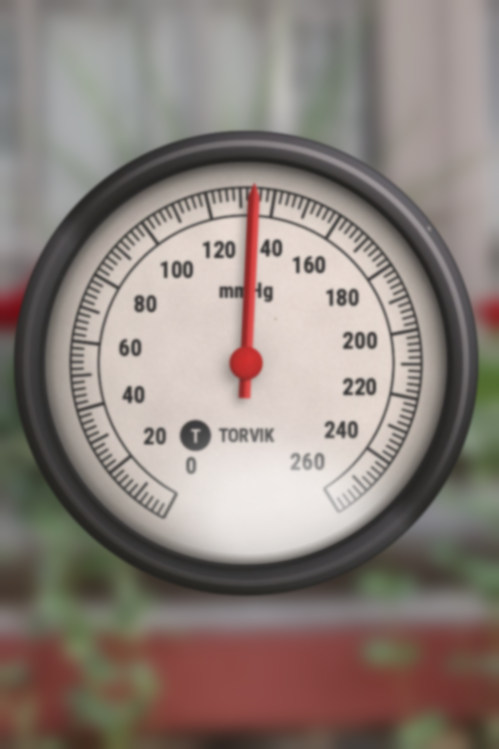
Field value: 134,mmHg
